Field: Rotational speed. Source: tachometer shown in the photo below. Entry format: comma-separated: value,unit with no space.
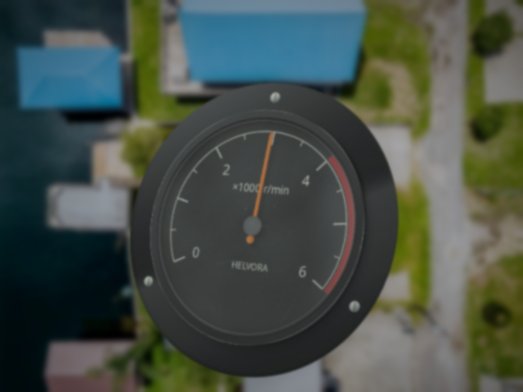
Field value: 3000,rpm
